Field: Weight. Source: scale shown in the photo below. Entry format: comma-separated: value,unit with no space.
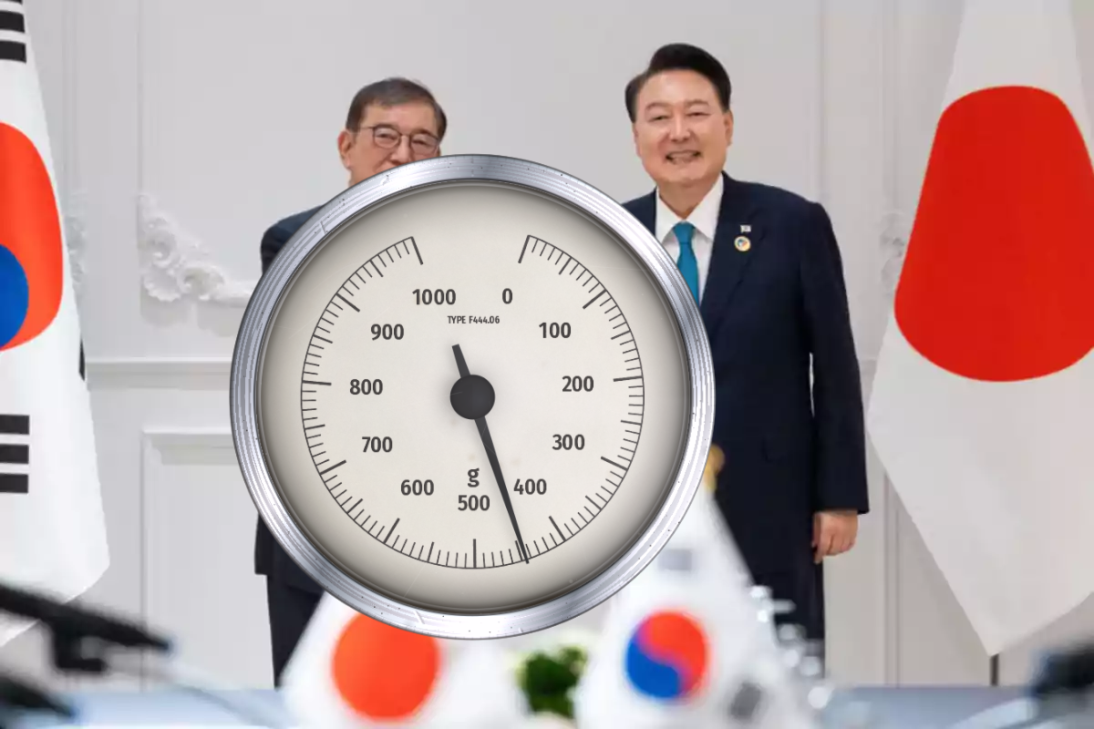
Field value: 445,g
